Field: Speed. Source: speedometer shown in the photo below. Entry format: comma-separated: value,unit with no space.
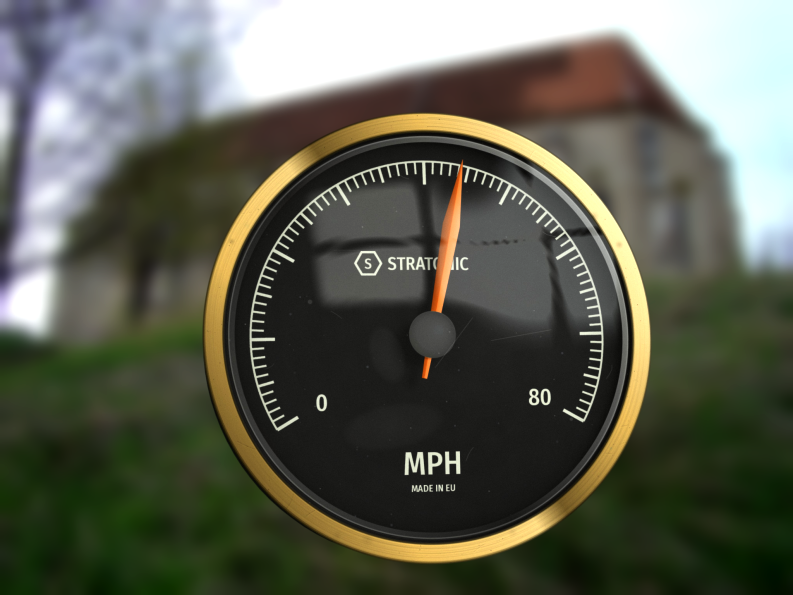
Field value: 44,mph
